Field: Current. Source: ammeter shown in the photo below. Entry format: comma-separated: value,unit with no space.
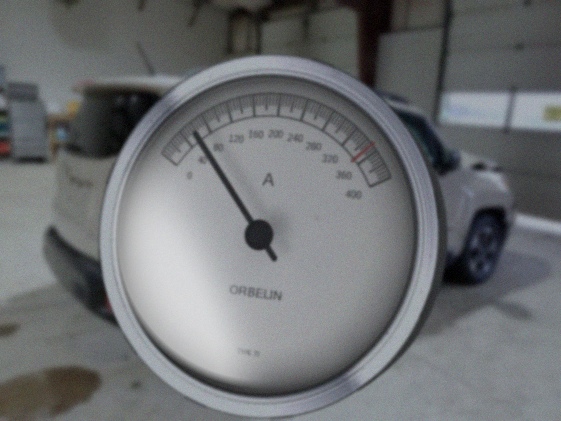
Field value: 60,A
